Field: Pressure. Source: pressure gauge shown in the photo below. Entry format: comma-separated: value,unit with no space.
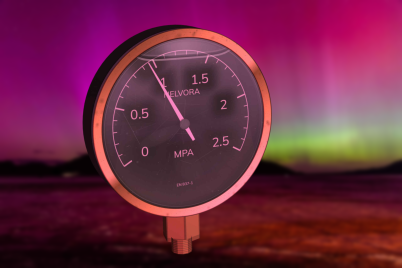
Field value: 0.95,MPa
